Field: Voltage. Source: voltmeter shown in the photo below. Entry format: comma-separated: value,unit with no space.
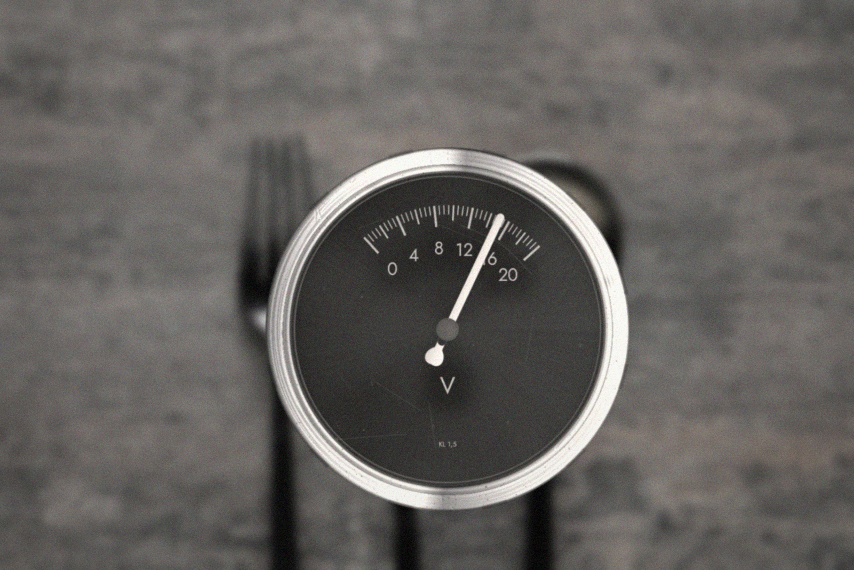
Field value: 15,V
